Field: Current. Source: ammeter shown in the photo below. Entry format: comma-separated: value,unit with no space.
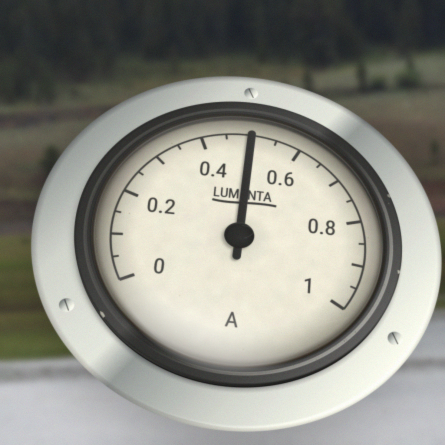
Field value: 0.5,A
